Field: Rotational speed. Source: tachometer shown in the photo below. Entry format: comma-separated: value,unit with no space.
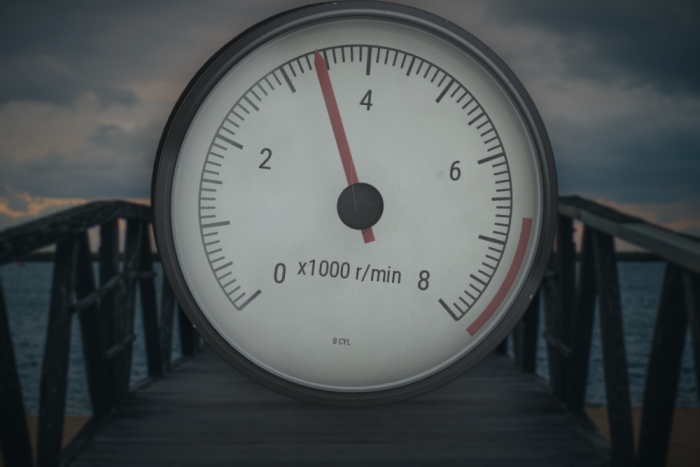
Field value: 3400,rpm
